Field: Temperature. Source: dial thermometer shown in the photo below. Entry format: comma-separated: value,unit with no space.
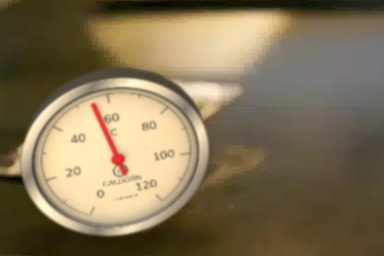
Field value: 55,°C
